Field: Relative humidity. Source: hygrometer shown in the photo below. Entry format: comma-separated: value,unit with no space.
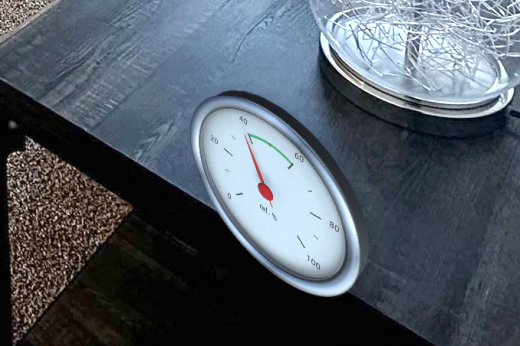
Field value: 40,%
